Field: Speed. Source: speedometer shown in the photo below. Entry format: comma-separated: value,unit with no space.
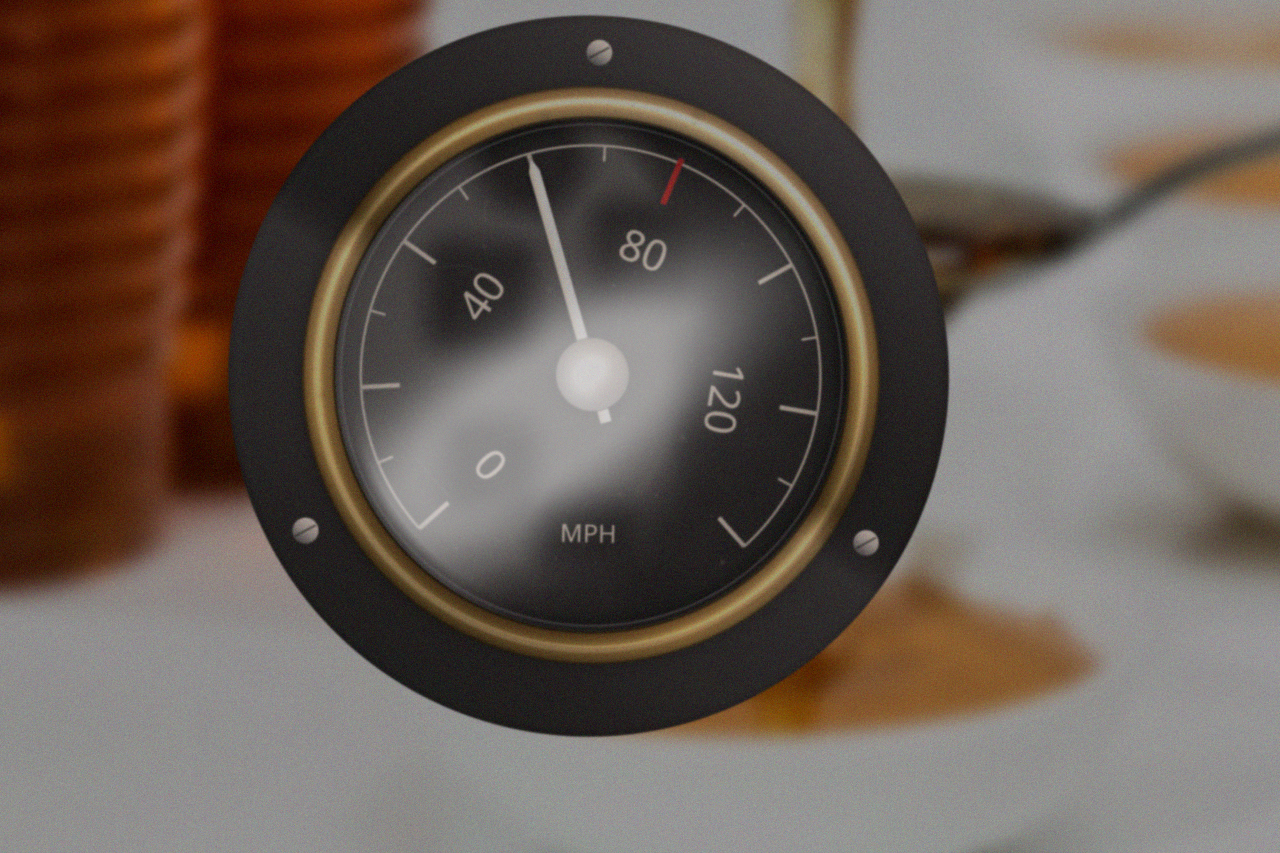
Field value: 60,mph
